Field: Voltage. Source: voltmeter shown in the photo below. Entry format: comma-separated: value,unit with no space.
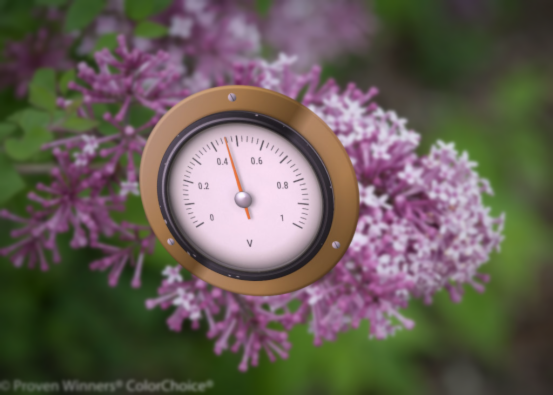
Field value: 0.46,V
